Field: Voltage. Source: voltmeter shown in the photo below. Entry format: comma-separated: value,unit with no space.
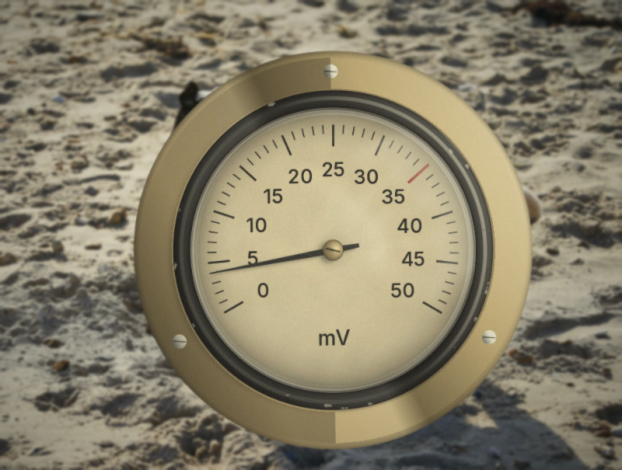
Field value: 4,mV
